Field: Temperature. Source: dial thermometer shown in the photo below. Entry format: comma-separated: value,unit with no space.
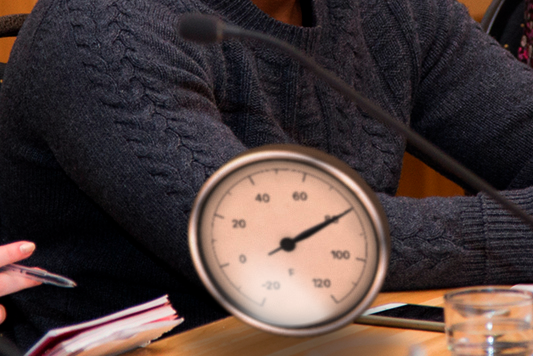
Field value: 80,°F
